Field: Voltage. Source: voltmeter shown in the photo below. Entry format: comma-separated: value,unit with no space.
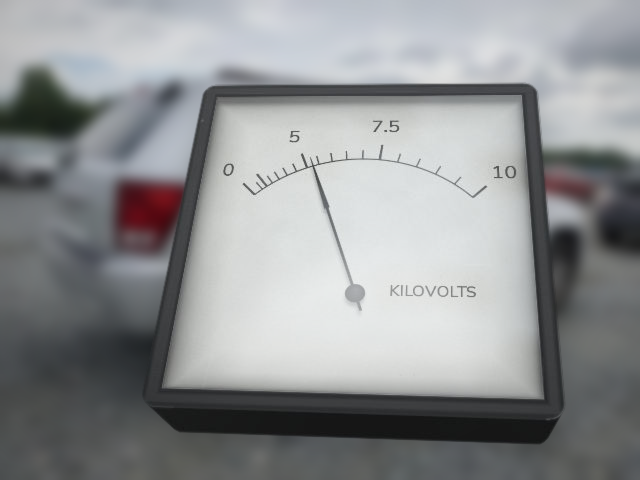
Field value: 5.25,kV
